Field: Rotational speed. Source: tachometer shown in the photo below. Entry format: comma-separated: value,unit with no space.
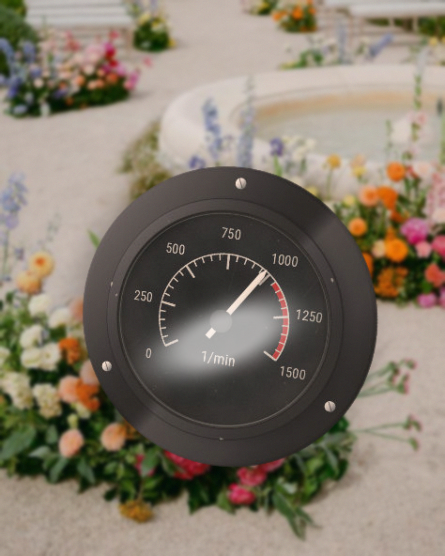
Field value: 975,rpm
